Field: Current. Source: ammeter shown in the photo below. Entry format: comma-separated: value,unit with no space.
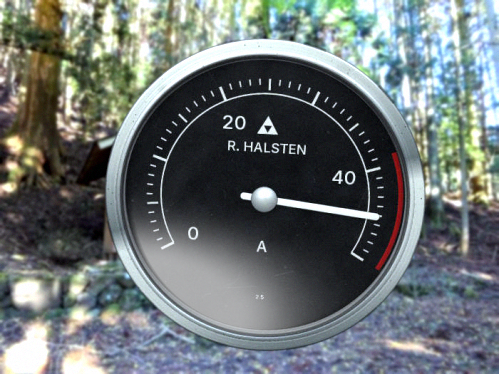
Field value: 45,A
